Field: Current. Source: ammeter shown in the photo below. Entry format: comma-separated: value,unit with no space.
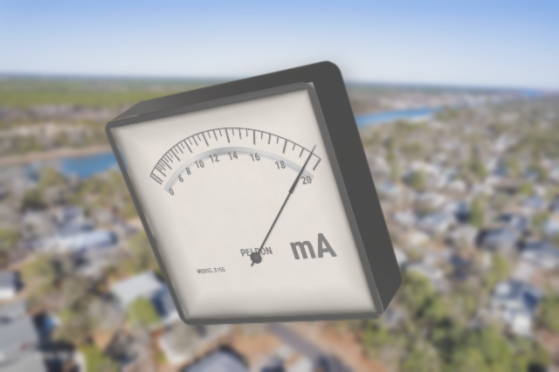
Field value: 19.5,mA
